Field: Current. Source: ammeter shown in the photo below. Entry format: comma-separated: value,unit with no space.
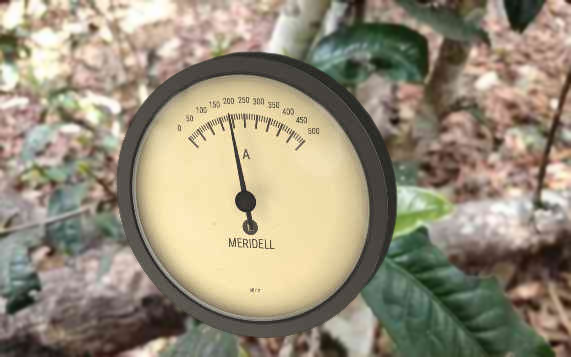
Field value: 200,A
